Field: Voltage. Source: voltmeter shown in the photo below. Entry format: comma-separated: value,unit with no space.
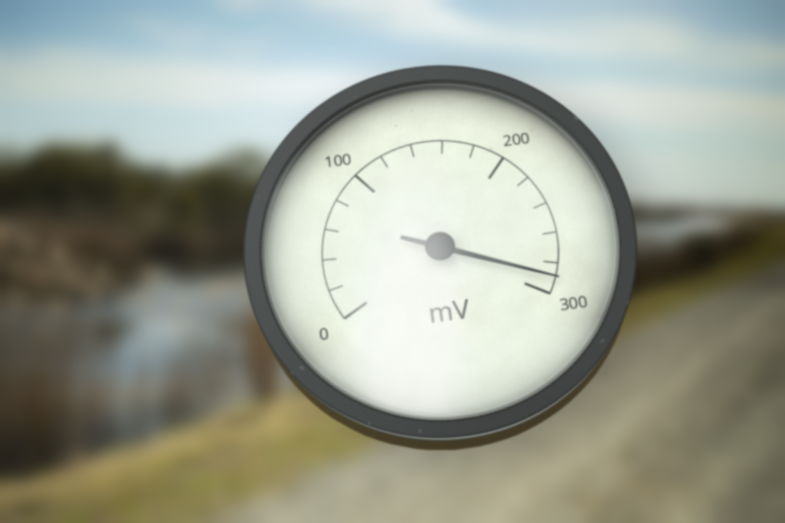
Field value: 290,mV
